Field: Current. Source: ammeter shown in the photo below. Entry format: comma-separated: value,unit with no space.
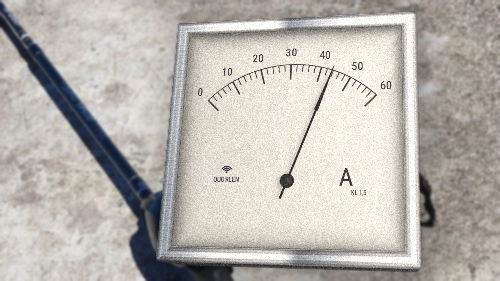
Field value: 44,A
